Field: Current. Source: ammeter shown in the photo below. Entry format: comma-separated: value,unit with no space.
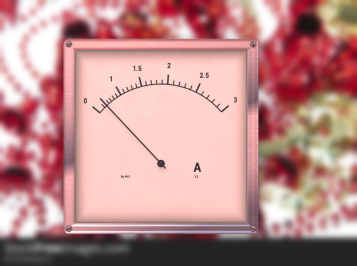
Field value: 0.5,A
